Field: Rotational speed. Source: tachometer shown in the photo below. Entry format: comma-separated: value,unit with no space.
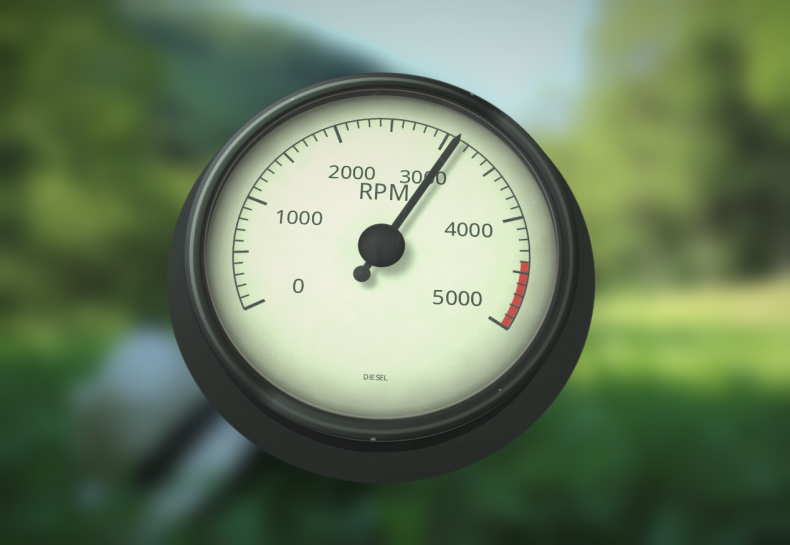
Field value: 3100,rpm
